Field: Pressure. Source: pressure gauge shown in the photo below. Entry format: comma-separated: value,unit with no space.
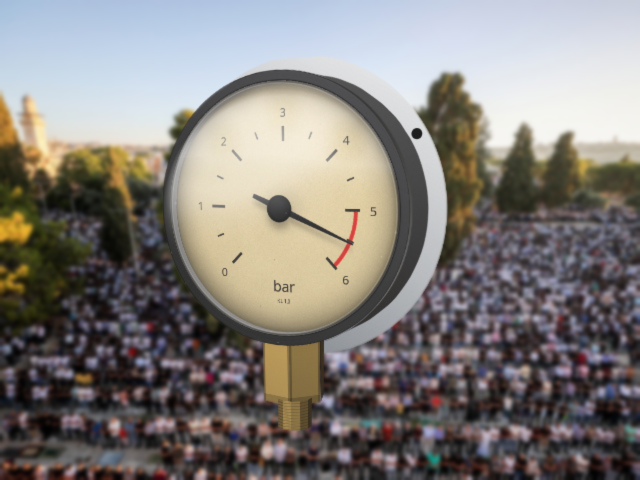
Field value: 5.5,bar
